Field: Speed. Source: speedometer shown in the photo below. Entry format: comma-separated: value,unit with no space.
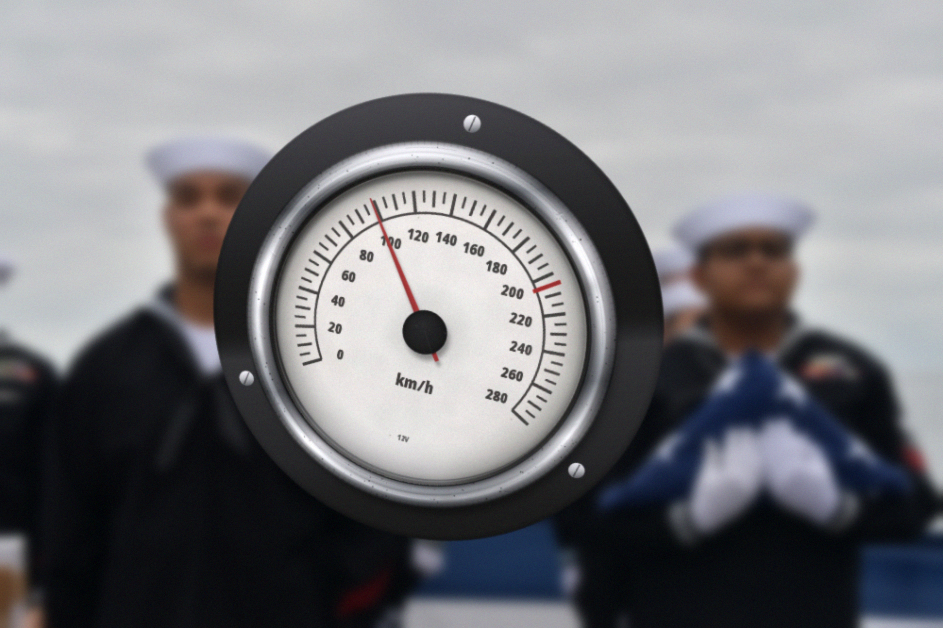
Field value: 100,km/h
